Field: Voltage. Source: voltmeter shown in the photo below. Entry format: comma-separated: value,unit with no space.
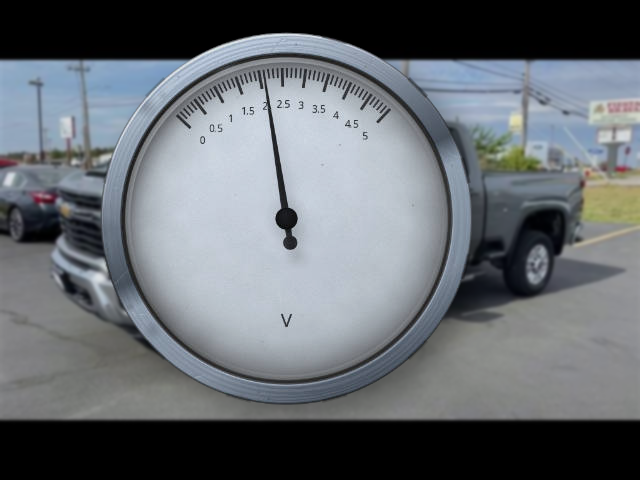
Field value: 2.1,V
